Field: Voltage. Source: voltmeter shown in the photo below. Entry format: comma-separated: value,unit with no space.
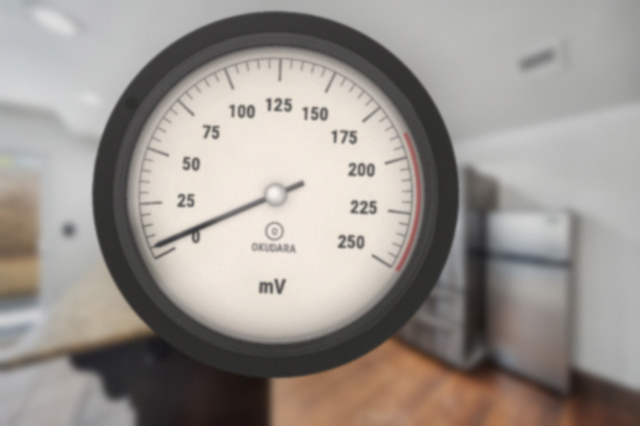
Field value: 5,mV
